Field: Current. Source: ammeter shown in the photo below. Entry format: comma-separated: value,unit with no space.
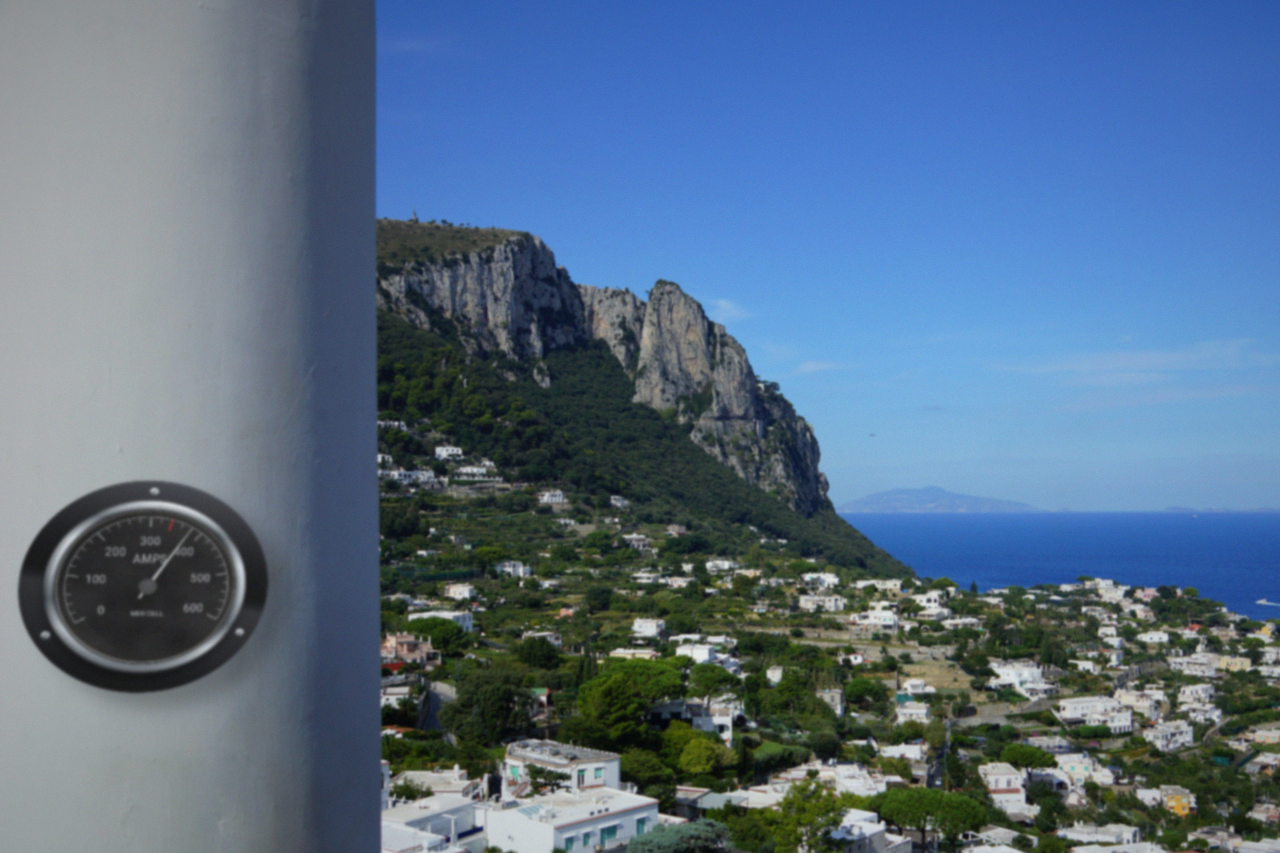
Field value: 380,A
